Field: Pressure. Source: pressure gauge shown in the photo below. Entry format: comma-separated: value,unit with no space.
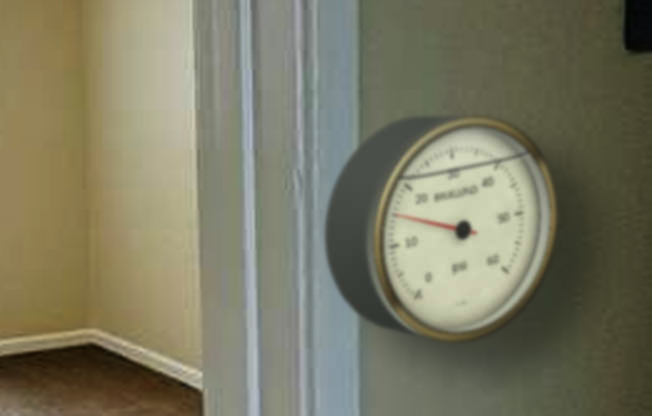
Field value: 15,psi
